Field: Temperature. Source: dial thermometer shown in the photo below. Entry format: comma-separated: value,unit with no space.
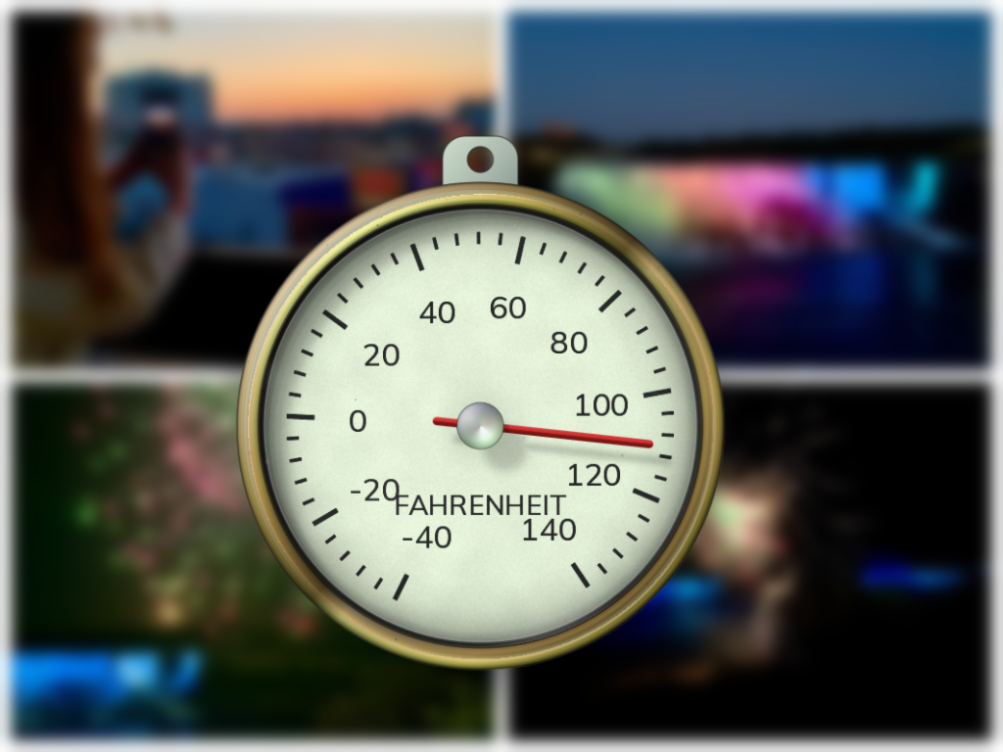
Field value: 110,°F
